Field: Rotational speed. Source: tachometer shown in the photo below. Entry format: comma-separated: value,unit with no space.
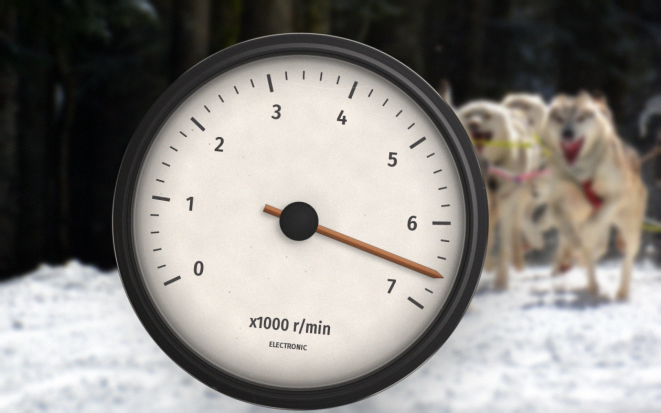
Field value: 6600,rpm
